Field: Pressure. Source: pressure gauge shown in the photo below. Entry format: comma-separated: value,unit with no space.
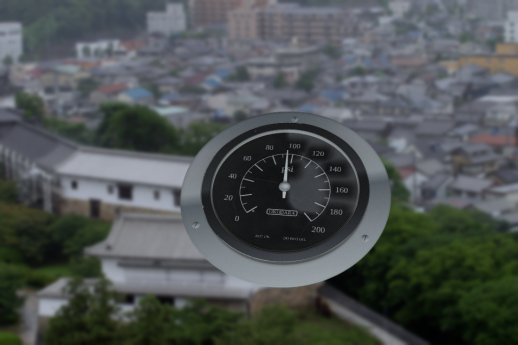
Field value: 95,psi
